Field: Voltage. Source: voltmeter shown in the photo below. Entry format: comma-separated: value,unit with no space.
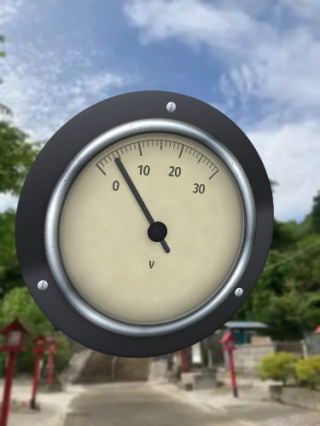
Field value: 4,V
